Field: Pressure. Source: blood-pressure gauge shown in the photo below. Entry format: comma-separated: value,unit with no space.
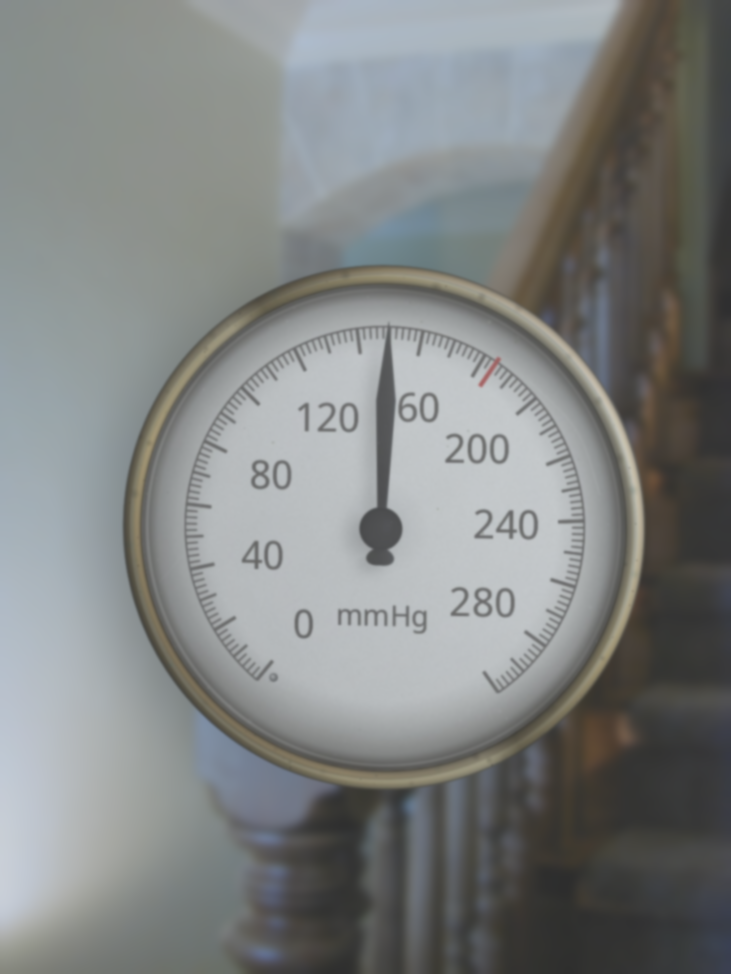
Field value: 150,mmHg
